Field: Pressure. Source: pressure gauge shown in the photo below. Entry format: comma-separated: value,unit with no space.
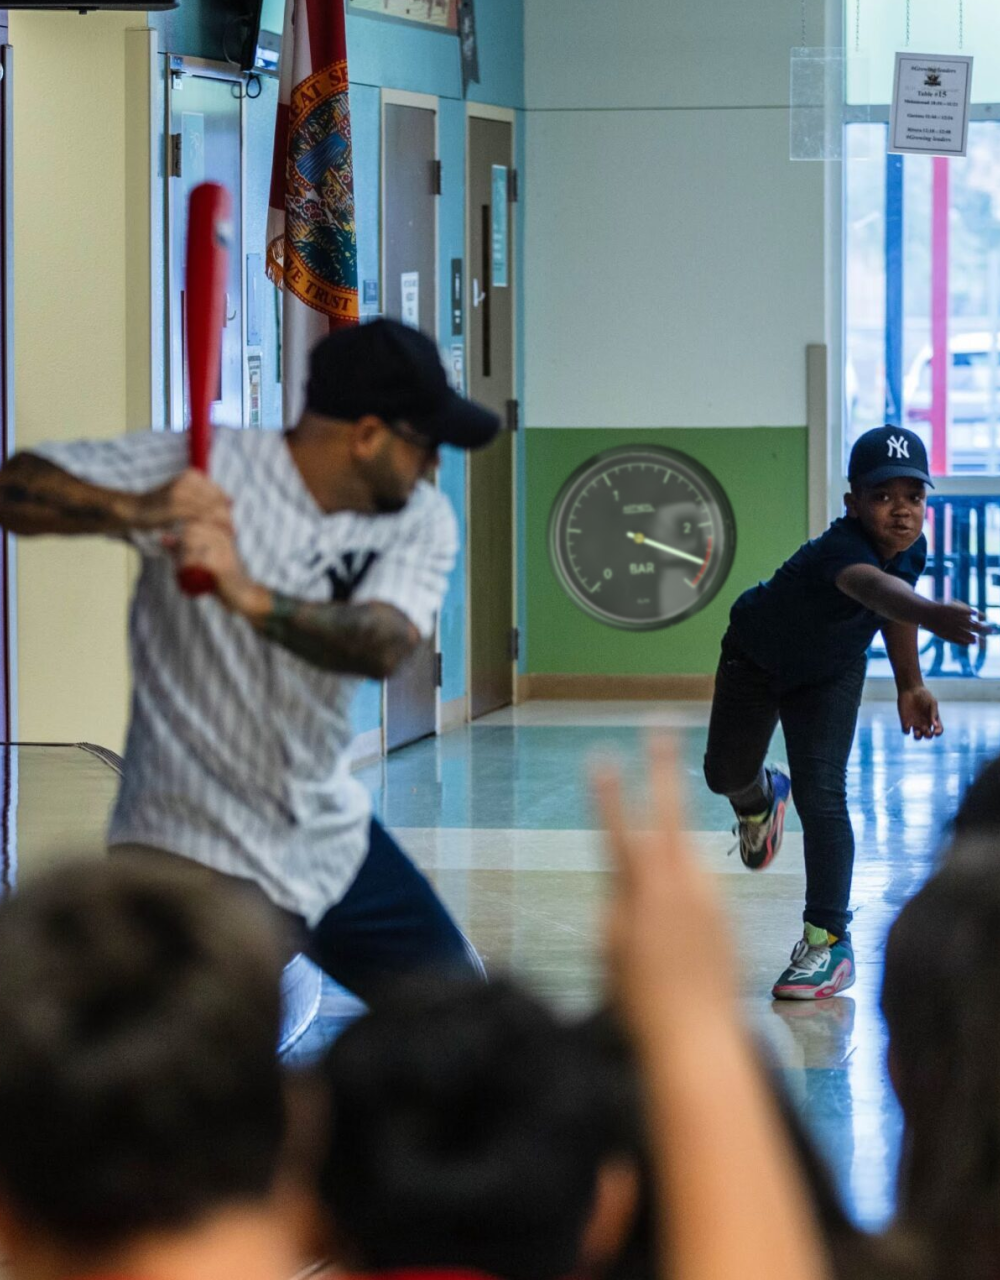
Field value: 2.3,bar
